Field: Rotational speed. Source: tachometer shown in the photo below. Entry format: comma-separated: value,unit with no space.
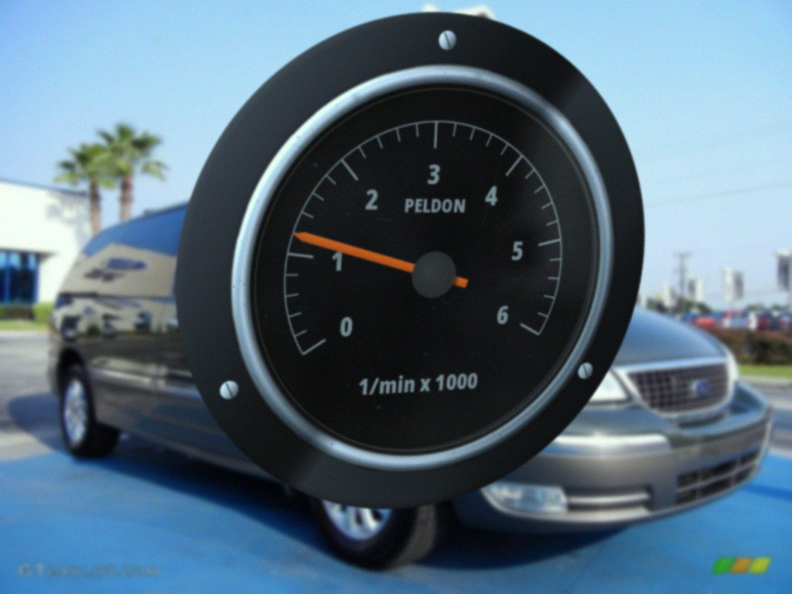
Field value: 1200,rpm
